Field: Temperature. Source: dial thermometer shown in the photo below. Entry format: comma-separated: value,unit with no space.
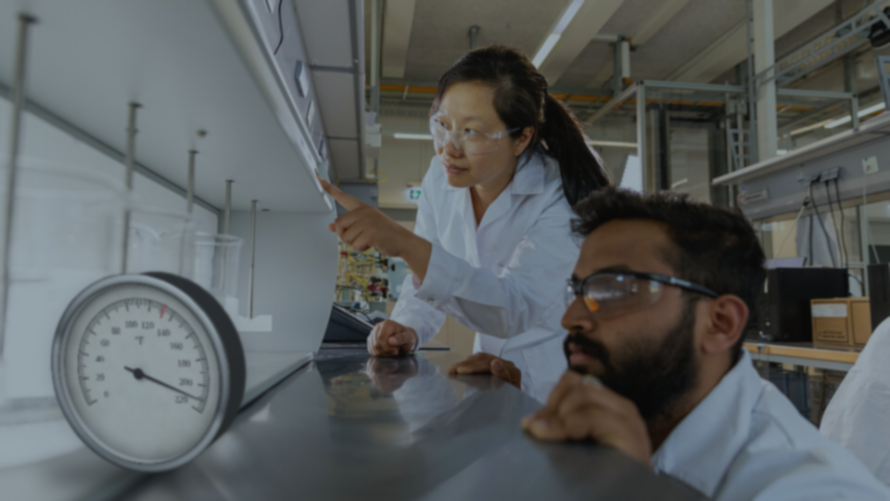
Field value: 210,°F
